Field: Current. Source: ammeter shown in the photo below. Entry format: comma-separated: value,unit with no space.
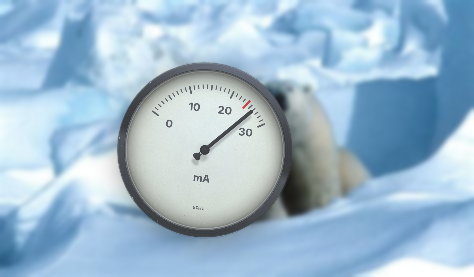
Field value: 26,mA
